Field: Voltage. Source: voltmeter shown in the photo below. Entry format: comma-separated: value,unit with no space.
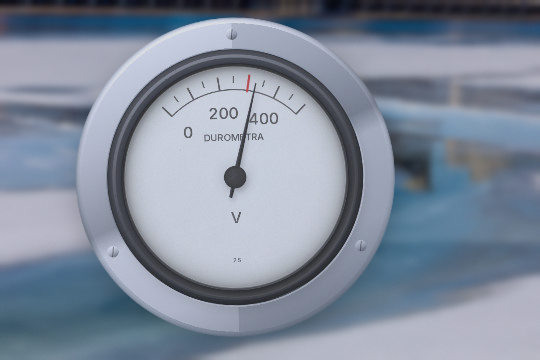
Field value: 325,V
